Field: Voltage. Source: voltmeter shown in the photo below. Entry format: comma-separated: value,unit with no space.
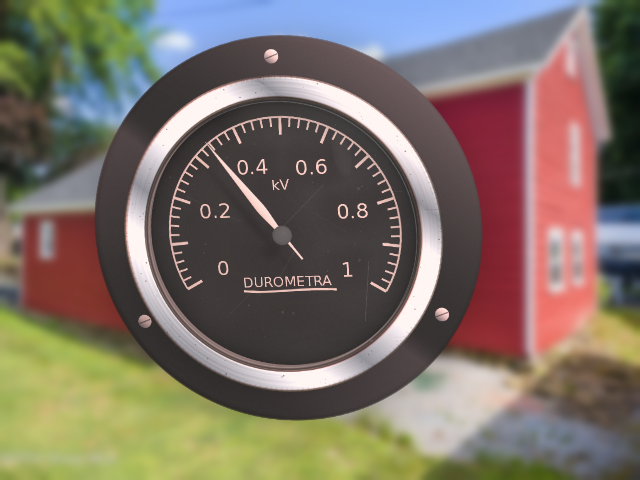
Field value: 0.34,kV
